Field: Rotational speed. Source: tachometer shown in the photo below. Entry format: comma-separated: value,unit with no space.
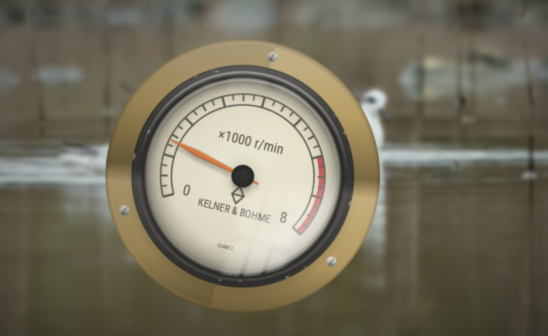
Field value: 1375,rpm
